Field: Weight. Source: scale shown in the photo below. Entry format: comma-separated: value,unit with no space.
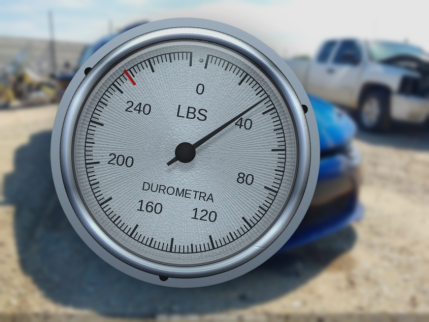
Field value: 34,lb
